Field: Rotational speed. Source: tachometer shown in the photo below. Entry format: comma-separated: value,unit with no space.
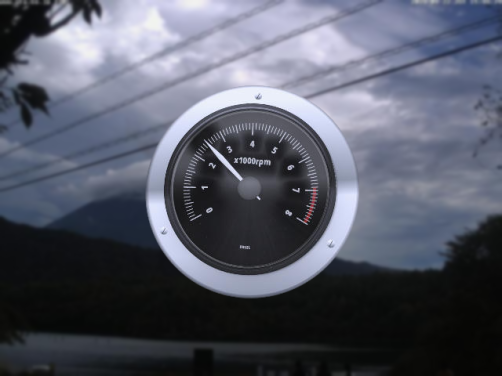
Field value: 2500,rpm
